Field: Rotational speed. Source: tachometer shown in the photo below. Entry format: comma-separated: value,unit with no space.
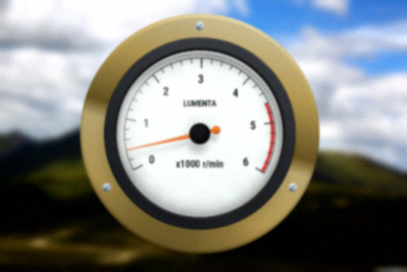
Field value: 400,rpm
